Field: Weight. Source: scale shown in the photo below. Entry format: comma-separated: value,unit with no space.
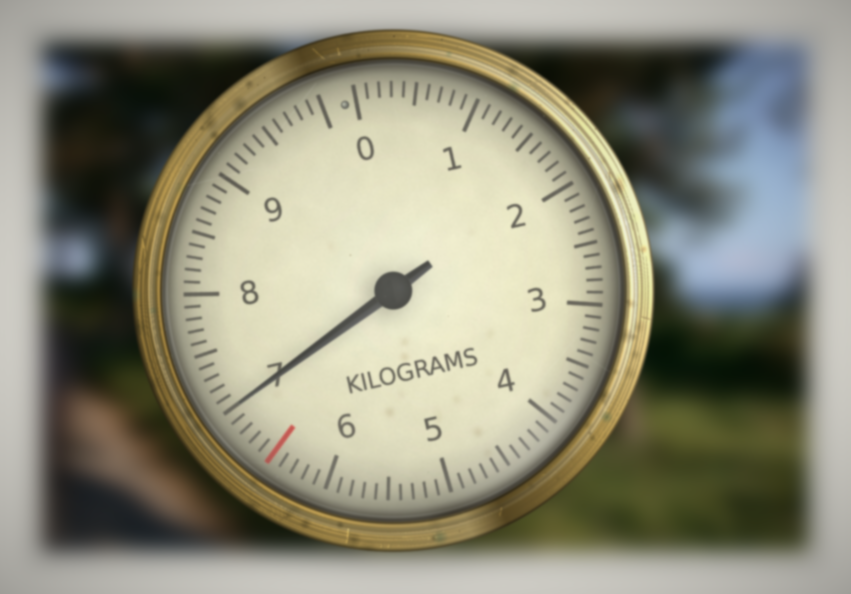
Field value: 7,kg
